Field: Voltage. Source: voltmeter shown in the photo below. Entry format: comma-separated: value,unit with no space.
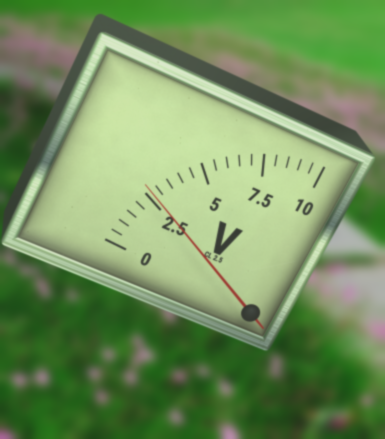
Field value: 2.75,V
